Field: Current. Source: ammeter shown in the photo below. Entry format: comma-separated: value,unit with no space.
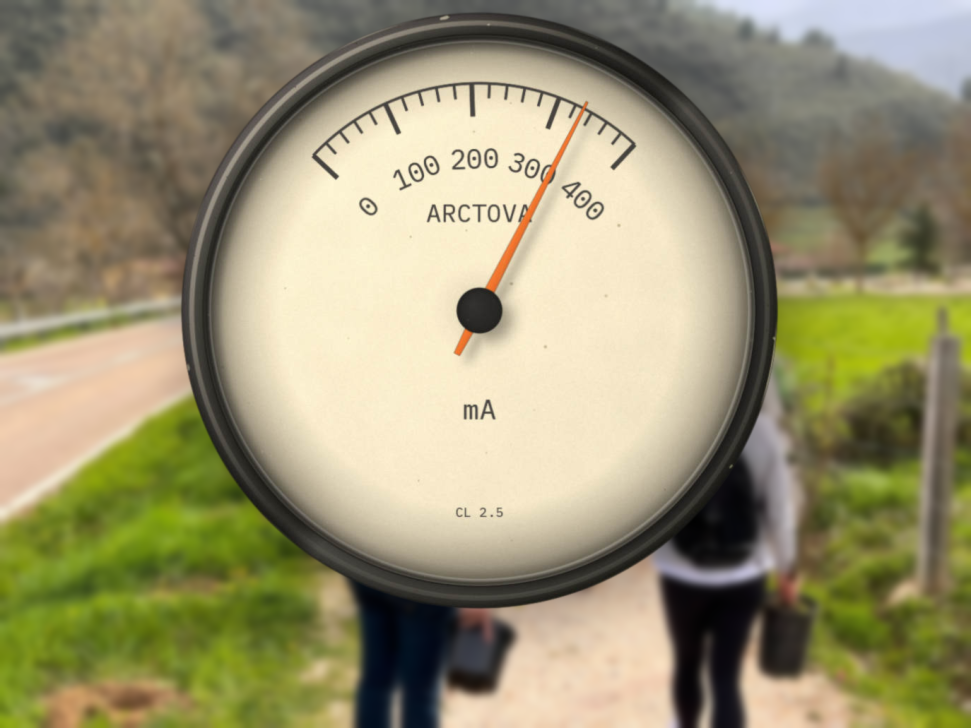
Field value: 330,mA
